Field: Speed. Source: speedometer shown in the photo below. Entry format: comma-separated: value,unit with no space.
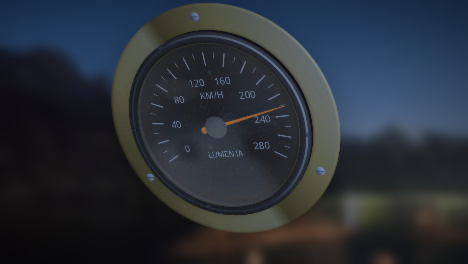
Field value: 230,km/h
